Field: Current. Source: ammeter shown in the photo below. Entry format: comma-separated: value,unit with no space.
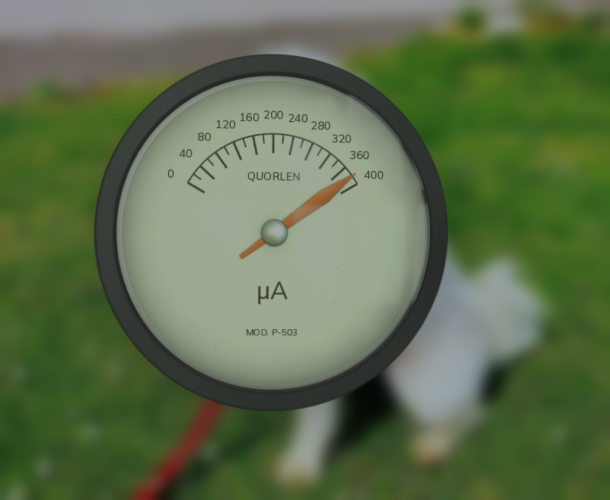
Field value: 380,µA
